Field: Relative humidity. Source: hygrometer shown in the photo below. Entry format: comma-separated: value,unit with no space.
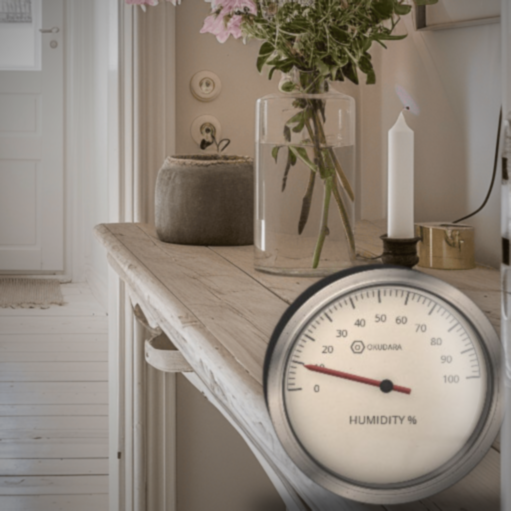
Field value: 10,%
